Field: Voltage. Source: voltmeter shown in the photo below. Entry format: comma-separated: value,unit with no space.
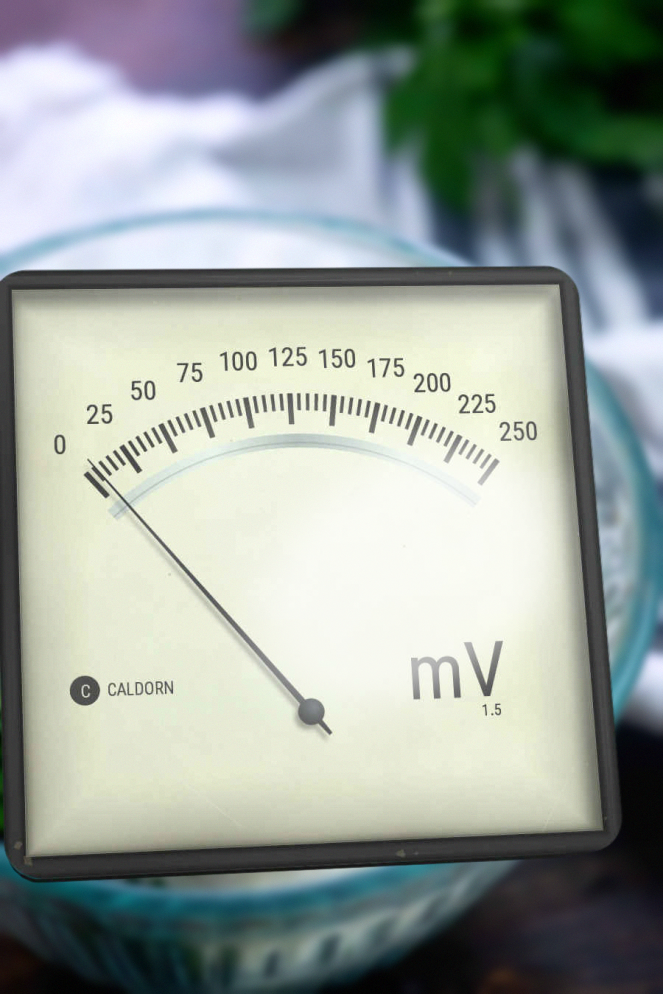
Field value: 5,mV
